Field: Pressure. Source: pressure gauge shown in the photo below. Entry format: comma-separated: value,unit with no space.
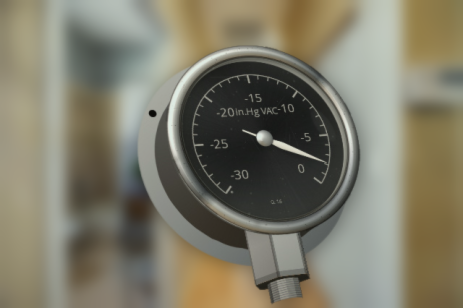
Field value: -2,inHg
